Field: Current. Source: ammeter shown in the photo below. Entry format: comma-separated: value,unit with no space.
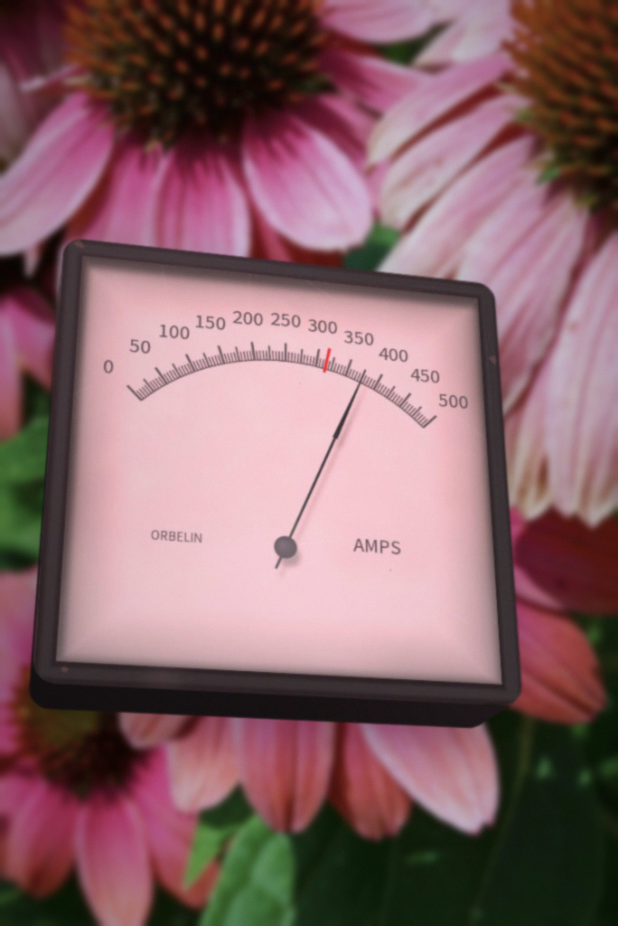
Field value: 375,A
